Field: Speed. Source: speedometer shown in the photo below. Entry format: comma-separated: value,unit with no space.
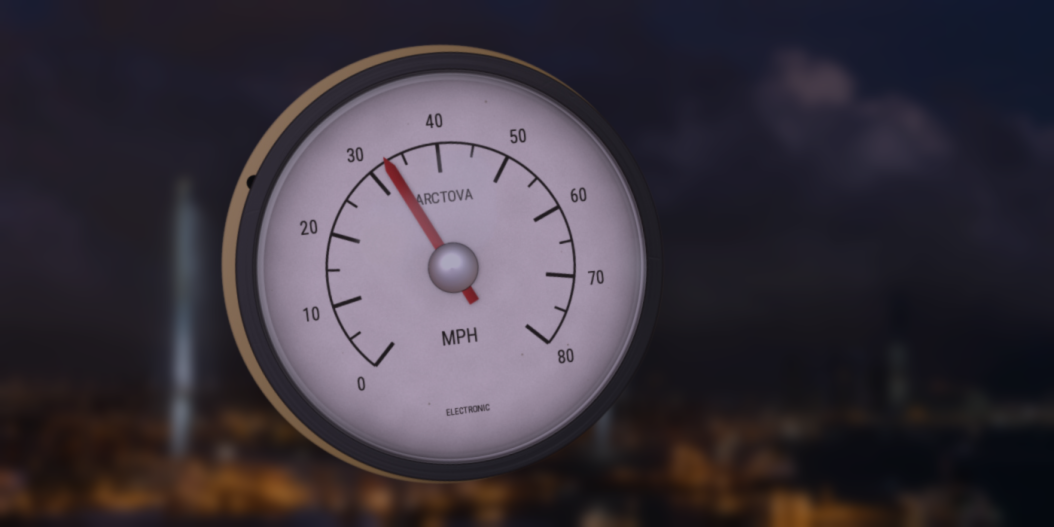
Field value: 32.5,mph
